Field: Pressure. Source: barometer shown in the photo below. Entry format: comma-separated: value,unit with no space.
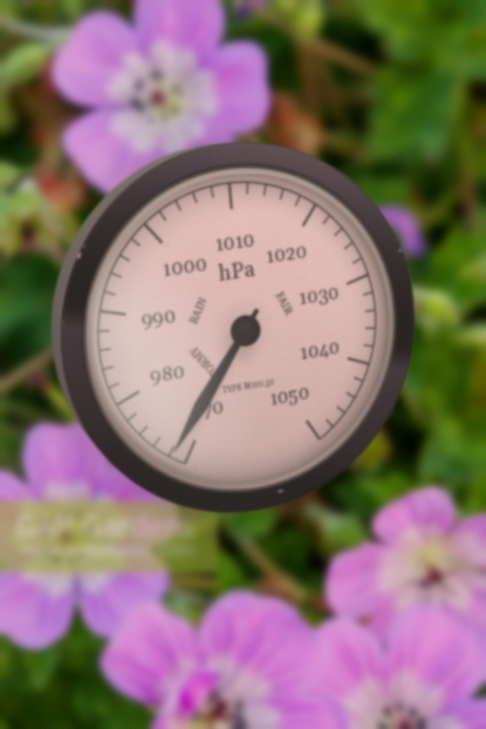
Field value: 972,hPa
